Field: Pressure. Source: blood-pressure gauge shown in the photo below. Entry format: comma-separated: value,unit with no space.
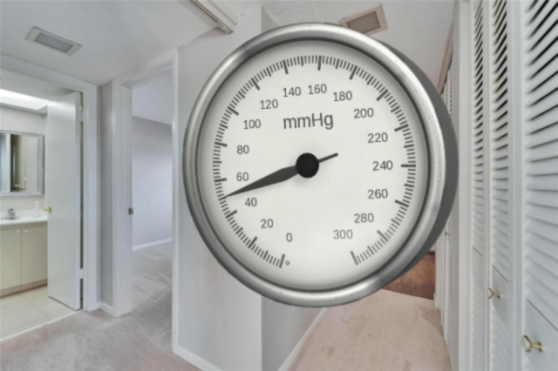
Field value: 50,mmHg
